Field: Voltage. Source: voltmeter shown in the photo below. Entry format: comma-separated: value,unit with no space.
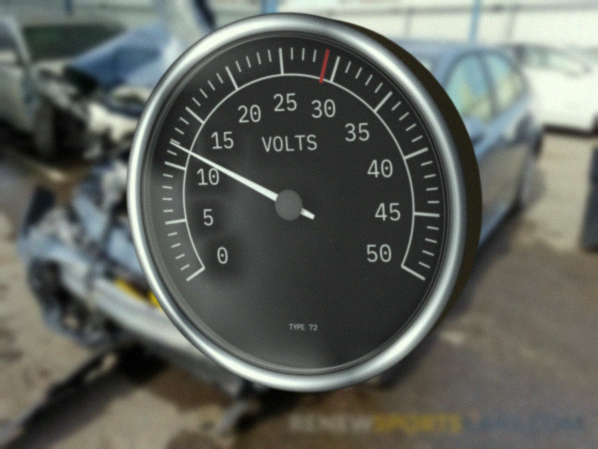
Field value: 12,V
